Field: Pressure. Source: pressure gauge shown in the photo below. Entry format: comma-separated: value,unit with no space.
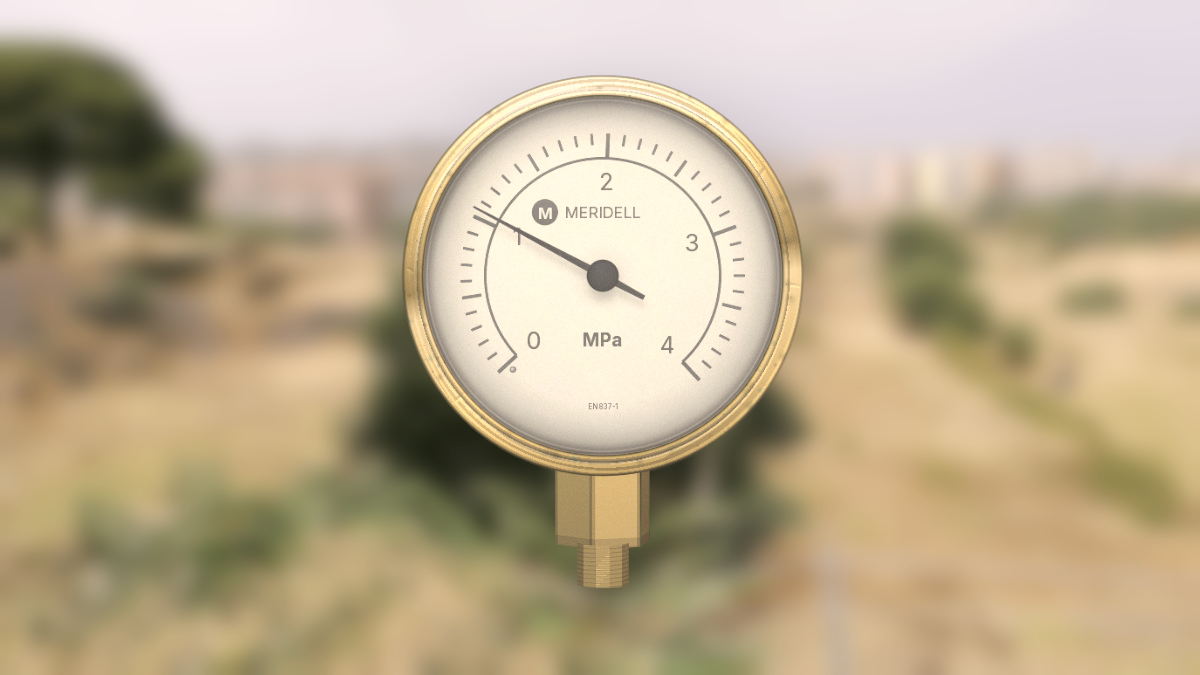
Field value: 1.05,MPa
